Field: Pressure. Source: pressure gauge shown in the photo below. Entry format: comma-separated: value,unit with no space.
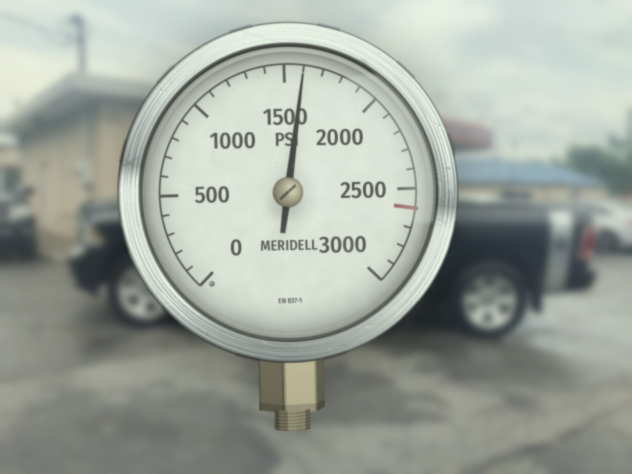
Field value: 1600,psi
